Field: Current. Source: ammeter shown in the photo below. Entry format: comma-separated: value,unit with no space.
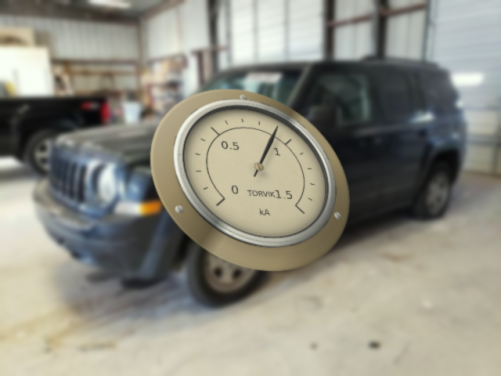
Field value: 0.9,kA
